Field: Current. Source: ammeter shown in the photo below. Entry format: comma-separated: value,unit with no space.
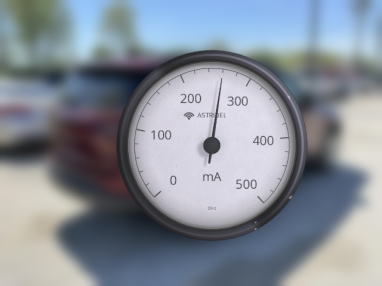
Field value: 260,mA
